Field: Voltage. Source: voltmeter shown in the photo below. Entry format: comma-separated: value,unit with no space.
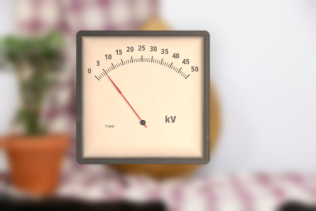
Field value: 5,kV
